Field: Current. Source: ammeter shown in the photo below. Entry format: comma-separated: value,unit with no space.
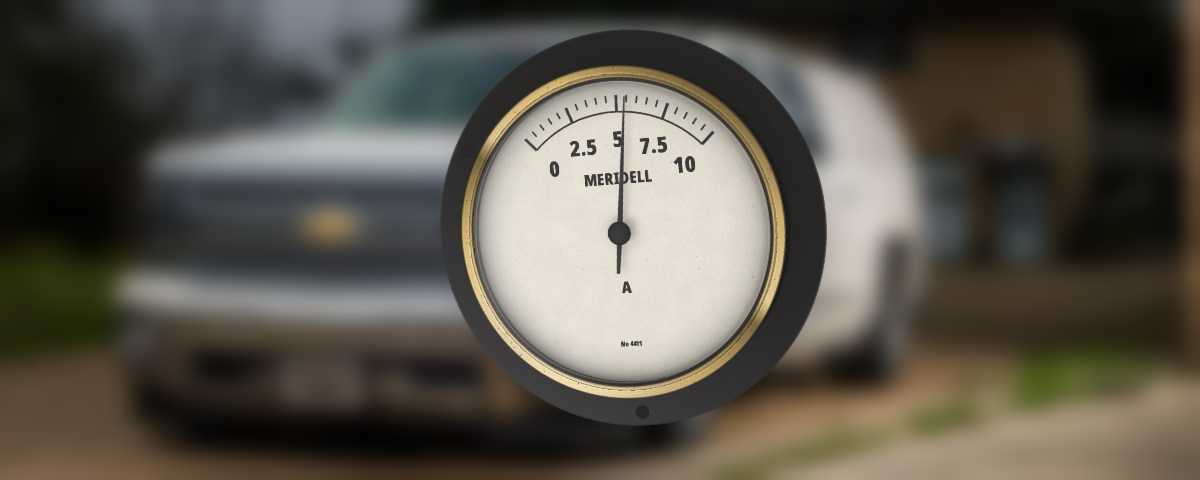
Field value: 5.5,A
